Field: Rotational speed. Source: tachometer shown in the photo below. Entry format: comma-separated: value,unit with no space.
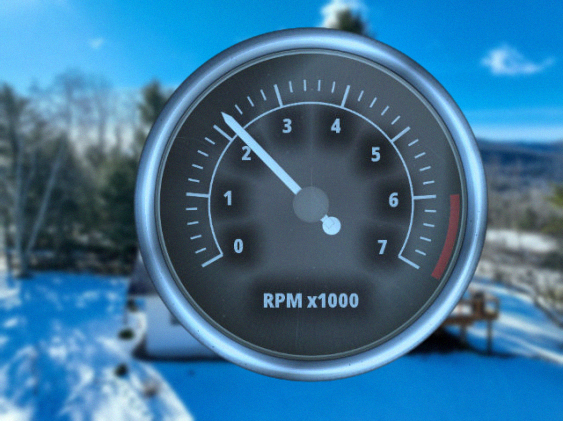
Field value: 2200,rpm
